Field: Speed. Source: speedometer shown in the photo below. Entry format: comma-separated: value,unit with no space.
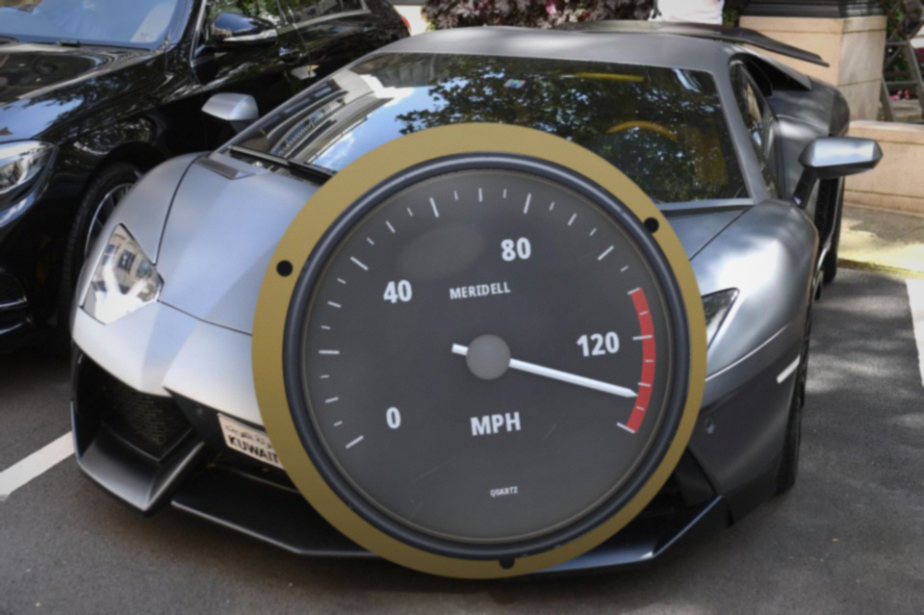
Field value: 132.5,mph
